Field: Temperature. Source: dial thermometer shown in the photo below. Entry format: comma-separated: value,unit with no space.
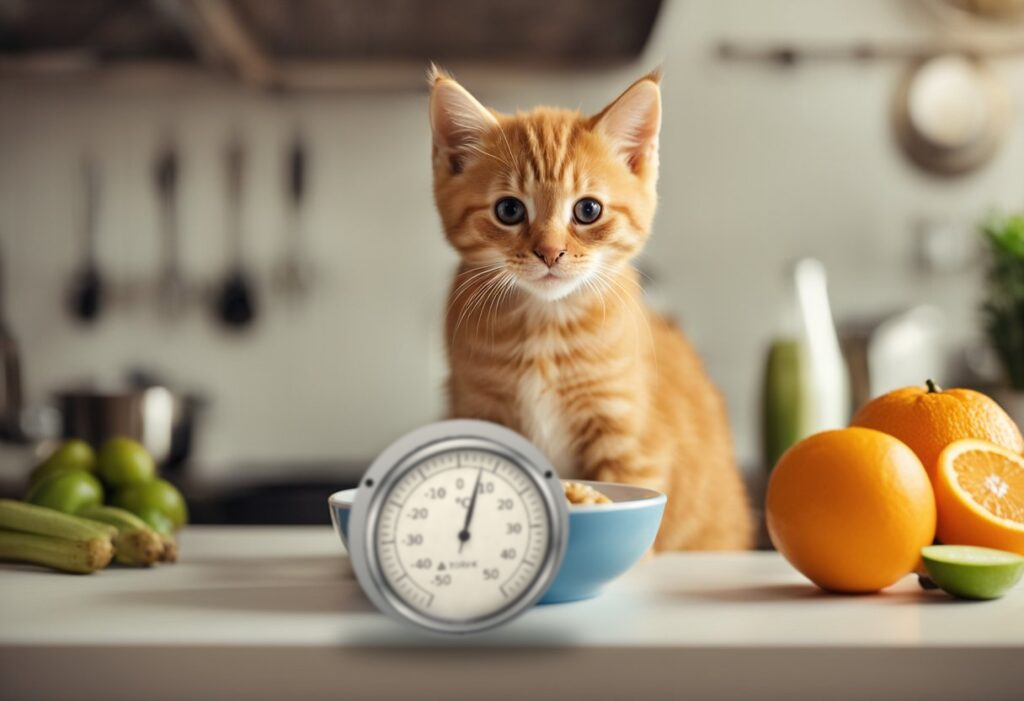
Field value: 6,°C
